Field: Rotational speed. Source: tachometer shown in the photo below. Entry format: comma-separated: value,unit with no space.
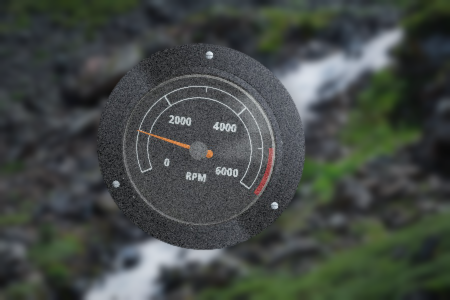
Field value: 1000,rpm
